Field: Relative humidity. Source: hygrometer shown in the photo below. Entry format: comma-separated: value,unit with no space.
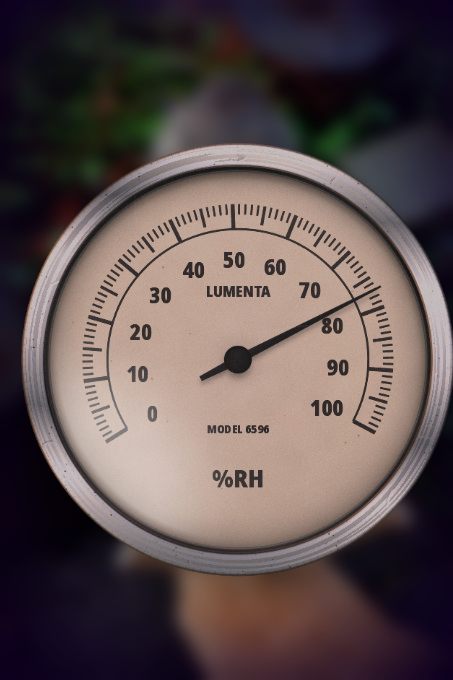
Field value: 77,%
